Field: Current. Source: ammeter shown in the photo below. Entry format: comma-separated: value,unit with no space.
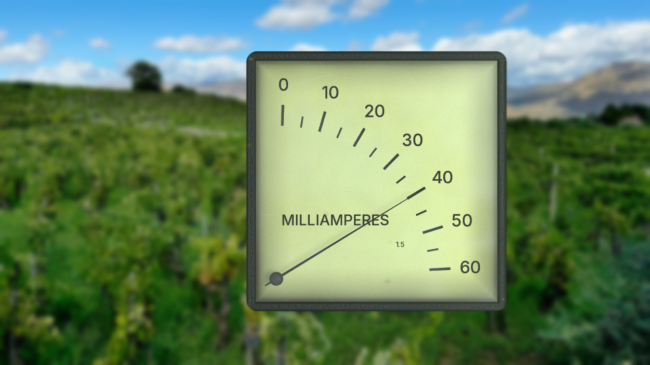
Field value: 40,mA
